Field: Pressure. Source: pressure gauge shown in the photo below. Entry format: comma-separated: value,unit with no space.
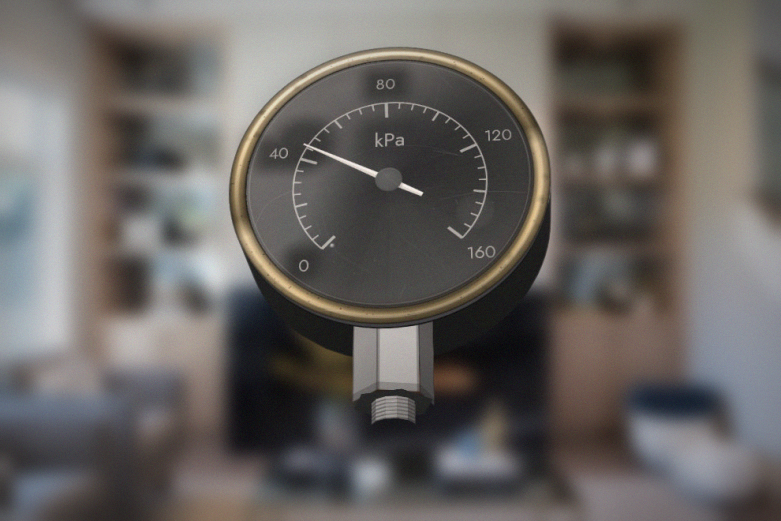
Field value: 45,kPa
